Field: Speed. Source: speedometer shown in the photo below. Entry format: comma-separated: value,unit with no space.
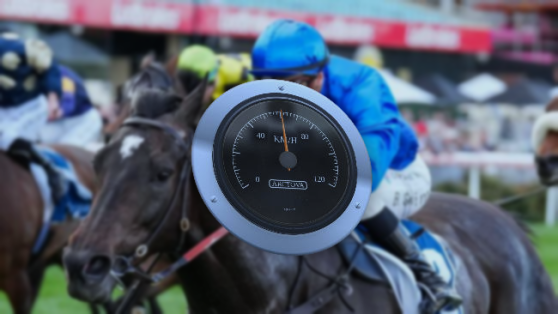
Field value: 60,km/h
